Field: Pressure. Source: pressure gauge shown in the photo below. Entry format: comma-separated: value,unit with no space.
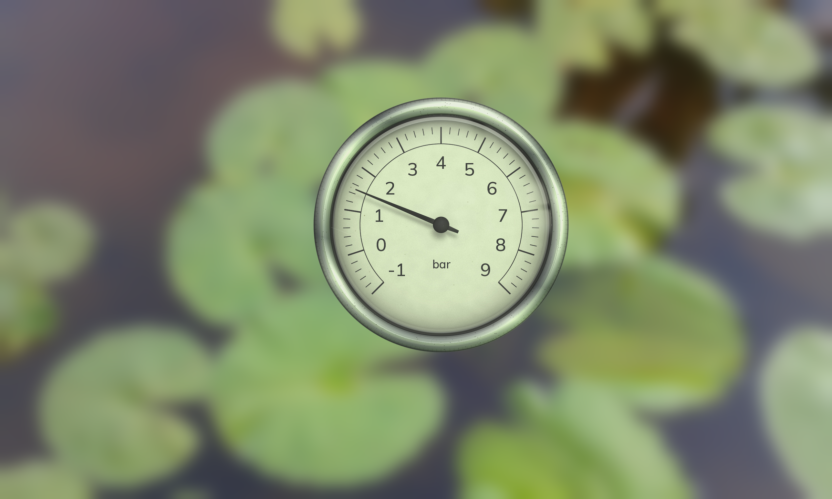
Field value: 1.5,bar
